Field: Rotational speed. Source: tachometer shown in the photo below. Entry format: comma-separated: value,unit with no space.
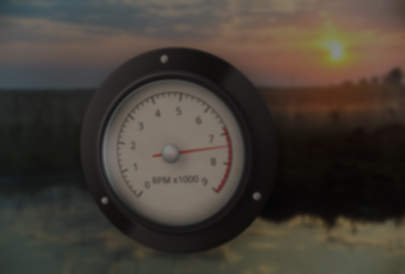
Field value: 7400,rpm
